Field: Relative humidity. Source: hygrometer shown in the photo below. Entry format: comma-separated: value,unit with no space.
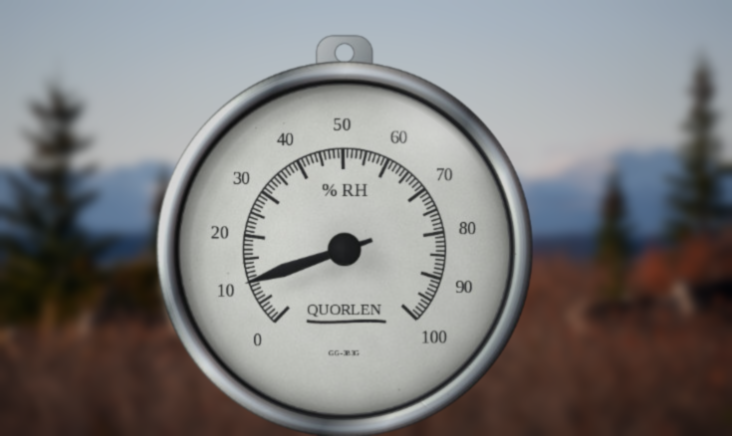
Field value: 10,%
